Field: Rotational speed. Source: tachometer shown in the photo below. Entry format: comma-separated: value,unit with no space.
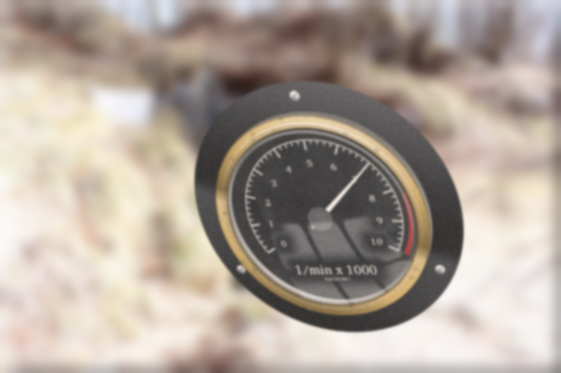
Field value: 7000,rpm
